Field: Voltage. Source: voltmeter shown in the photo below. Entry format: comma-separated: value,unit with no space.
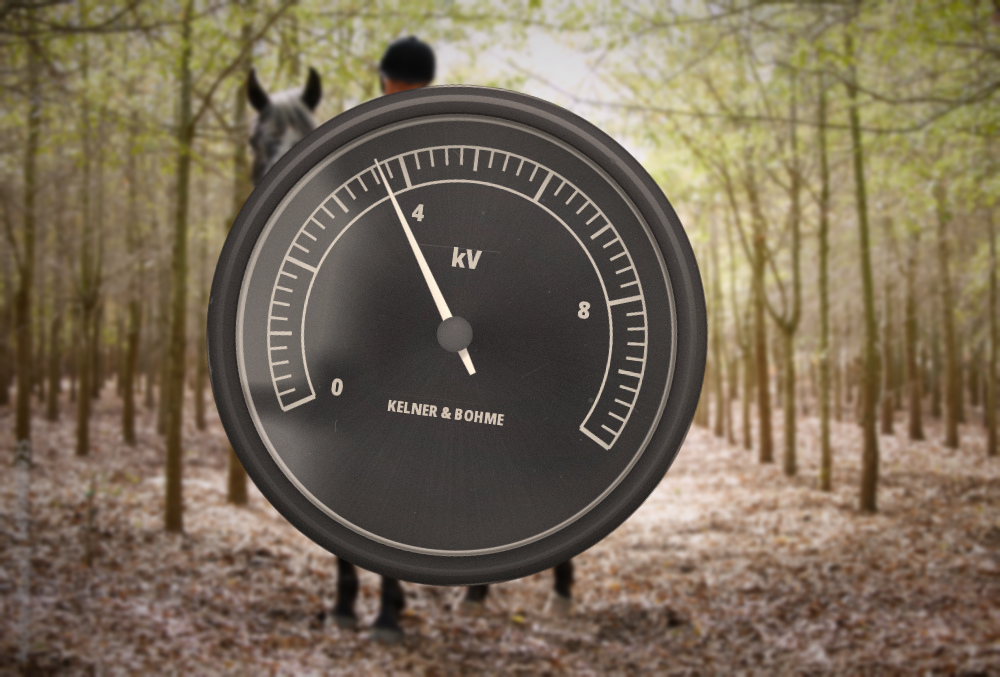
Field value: 3.7,kV
